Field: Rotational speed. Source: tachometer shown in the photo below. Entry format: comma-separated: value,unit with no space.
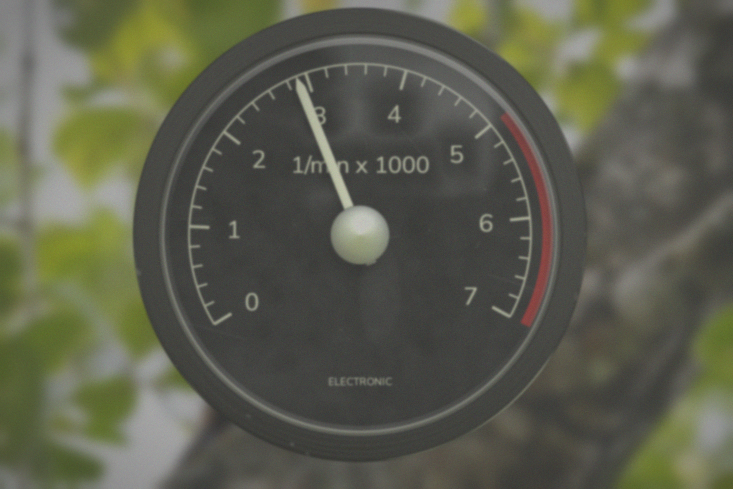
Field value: 2900,rpm
